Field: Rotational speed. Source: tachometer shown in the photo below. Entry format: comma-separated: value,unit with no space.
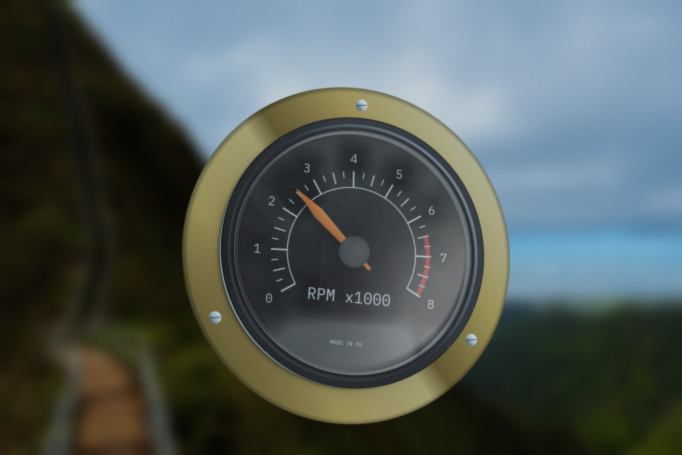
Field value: 2500,rpm
